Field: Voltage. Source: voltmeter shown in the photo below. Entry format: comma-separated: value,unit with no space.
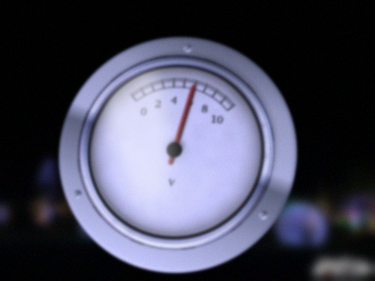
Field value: 6,V
